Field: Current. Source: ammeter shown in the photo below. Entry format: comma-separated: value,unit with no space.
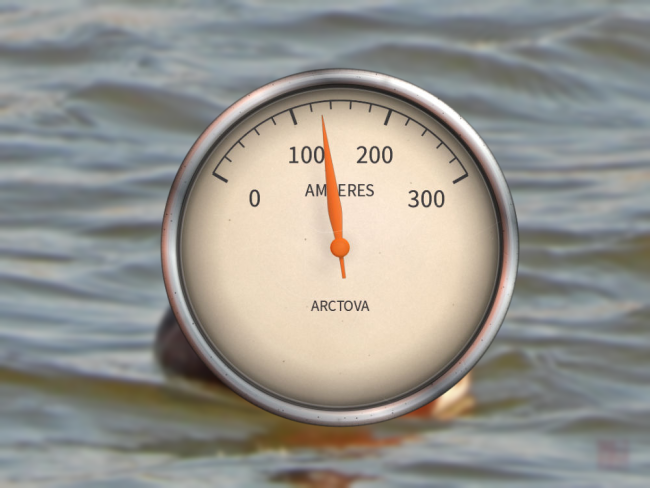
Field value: 130,A
